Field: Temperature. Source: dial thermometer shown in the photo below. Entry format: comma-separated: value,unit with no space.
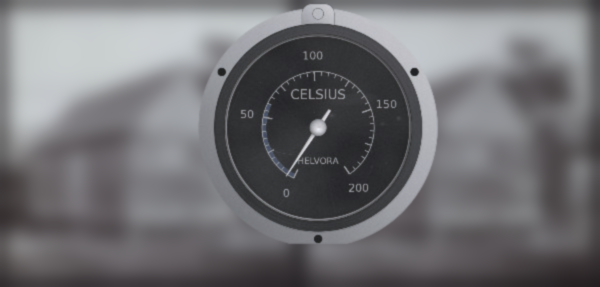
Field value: 5,°C
